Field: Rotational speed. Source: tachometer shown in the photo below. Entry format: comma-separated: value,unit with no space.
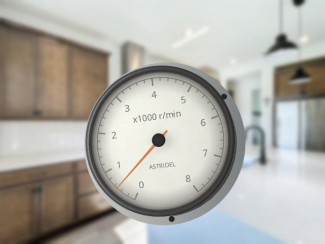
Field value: 500,rpm
